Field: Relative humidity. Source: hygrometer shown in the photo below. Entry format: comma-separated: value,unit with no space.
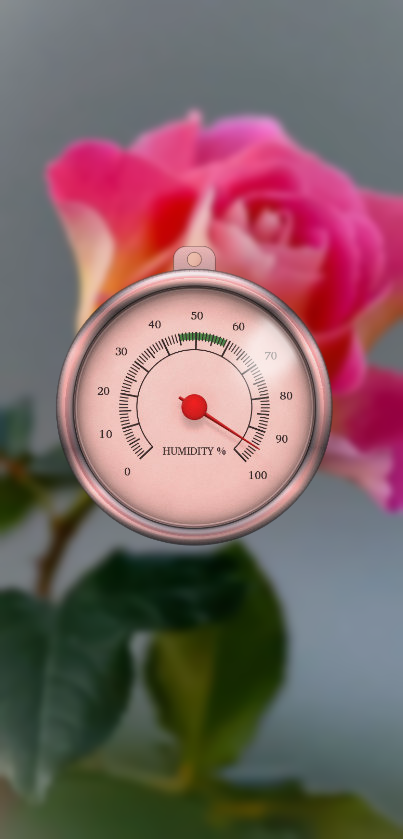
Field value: 95,%
